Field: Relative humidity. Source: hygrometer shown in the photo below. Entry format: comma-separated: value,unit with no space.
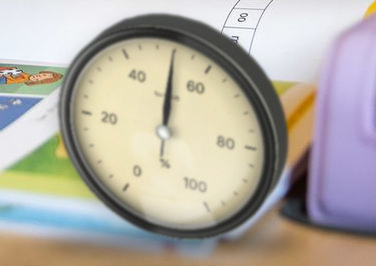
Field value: 52,%
